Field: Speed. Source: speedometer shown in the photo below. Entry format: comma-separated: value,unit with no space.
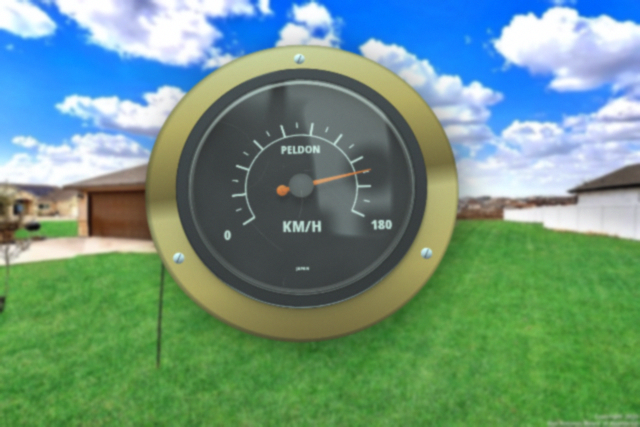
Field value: 150,km/h
